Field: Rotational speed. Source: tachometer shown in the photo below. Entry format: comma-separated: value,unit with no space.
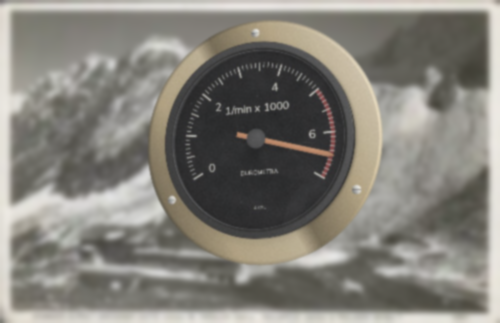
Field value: 6500,rpm
